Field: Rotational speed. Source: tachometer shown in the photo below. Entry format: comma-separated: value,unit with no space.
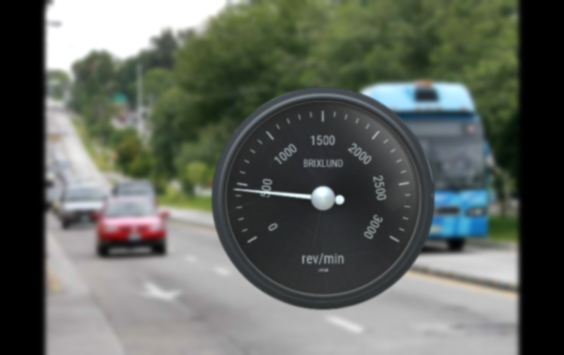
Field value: 450,rpm
